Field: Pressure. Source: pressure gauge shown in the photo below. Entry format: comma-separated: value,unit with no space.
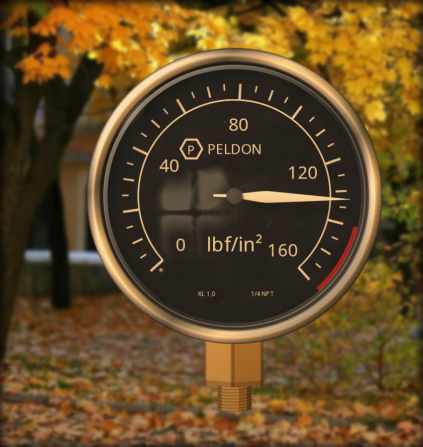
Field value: 132.5,psi
